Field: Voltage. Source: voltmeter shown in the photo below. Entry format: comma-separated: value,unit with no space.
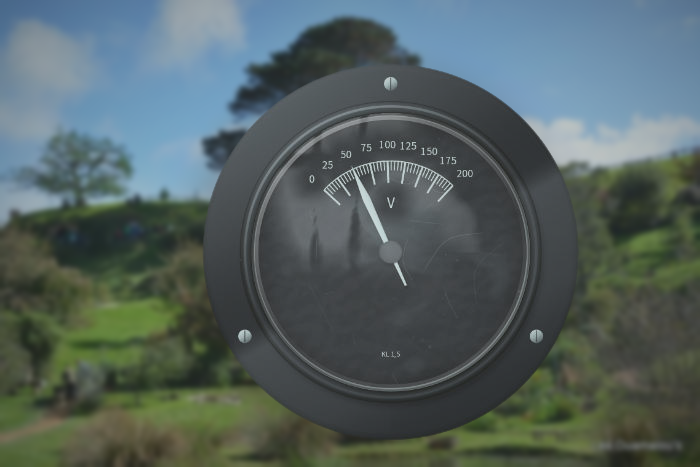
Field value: 50,V
